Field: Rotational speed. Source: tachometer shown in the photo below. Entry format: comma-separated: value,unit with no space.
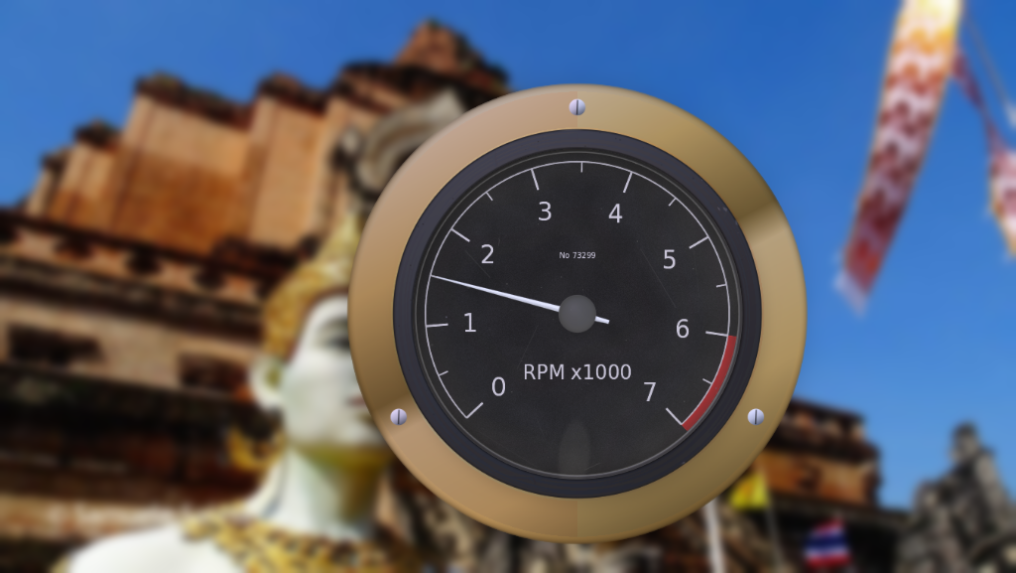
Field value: 1500,rpm
